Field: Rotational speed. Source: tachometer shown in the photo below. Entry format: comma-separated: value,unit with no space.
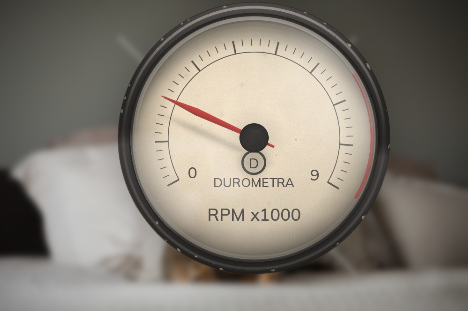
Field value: 2000,rpm
